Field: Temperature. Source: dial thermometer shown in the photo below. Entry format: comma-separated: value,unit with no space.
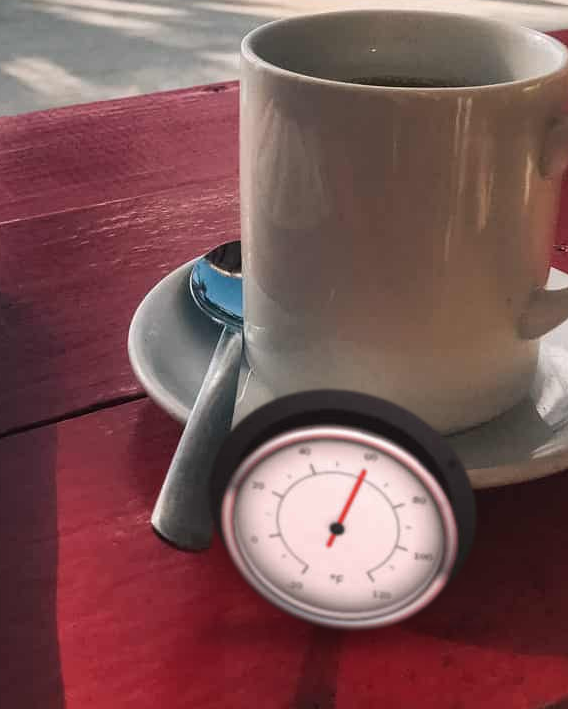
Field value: 60,°F
